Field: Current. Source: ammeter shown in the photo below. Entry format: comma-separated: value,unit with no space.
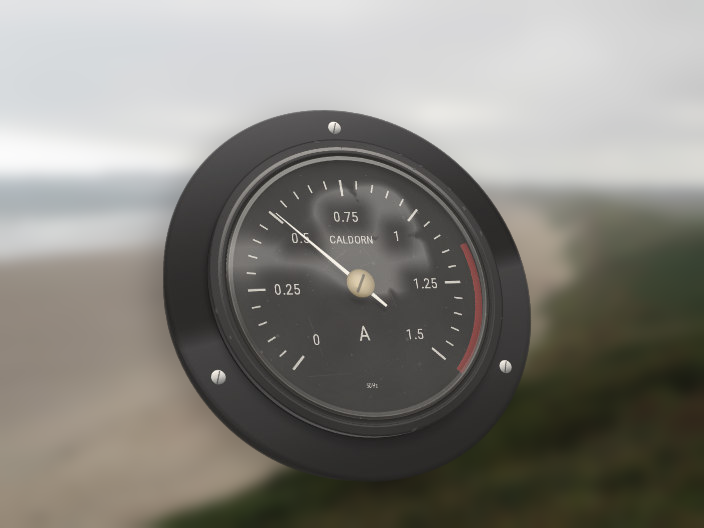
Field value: 0.5,A
